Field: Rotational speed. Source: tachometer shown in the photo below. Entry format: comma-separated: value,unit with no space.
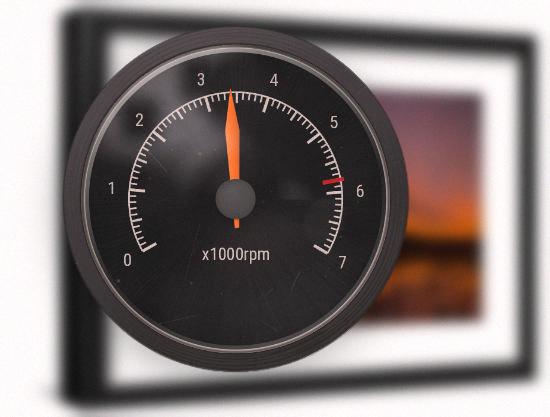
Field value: 3400,rpm
